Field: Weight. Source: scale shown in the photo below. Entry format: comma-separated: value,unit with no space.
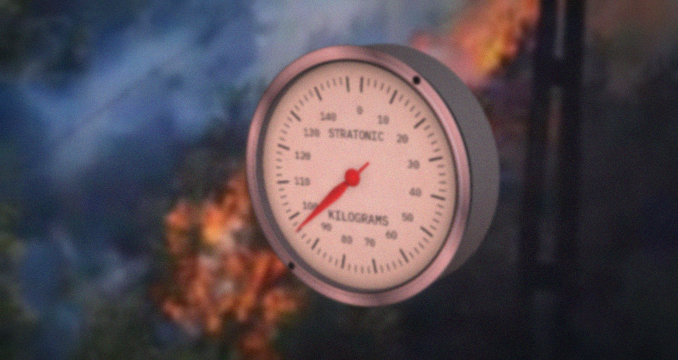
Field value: 96,kg
